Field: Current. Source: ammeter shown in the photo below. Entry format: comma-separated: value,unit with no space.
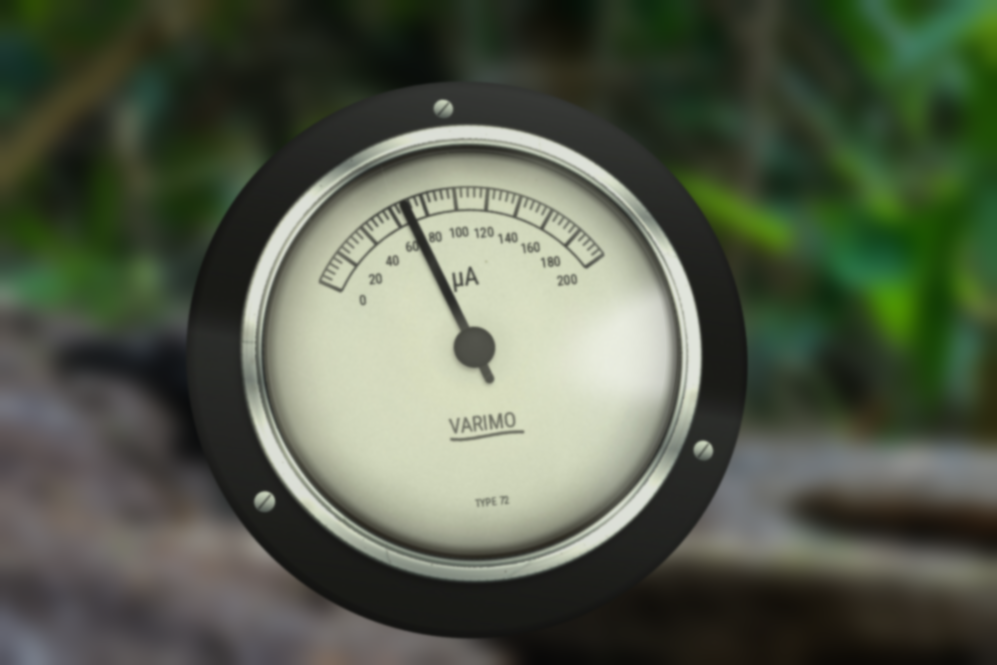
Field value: 68,µA
